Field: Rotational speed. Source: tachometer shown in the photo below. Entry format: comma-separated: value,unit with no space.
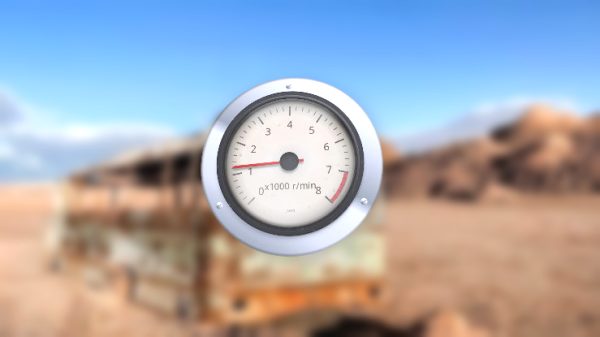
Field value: 1200,rpm
